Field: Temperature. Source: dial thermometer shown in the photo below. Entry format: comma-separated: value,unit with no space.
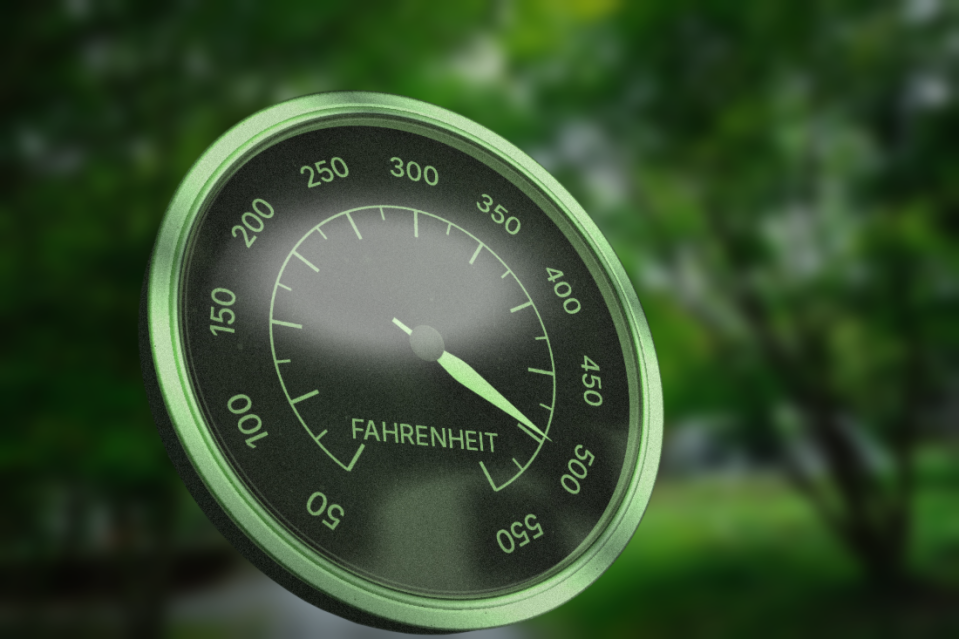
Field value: 500,°F
